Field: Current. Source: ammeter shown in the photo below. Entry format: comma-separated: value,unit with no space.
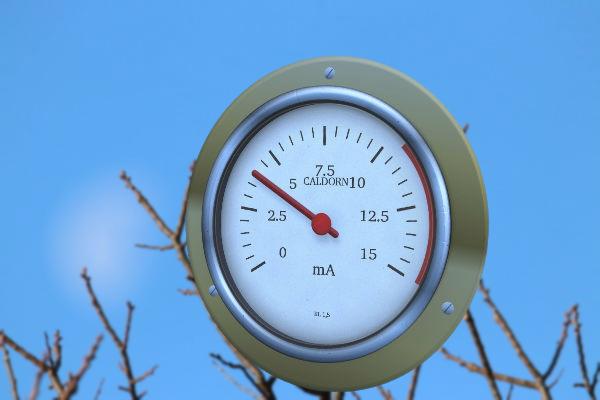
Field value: 4,mA
